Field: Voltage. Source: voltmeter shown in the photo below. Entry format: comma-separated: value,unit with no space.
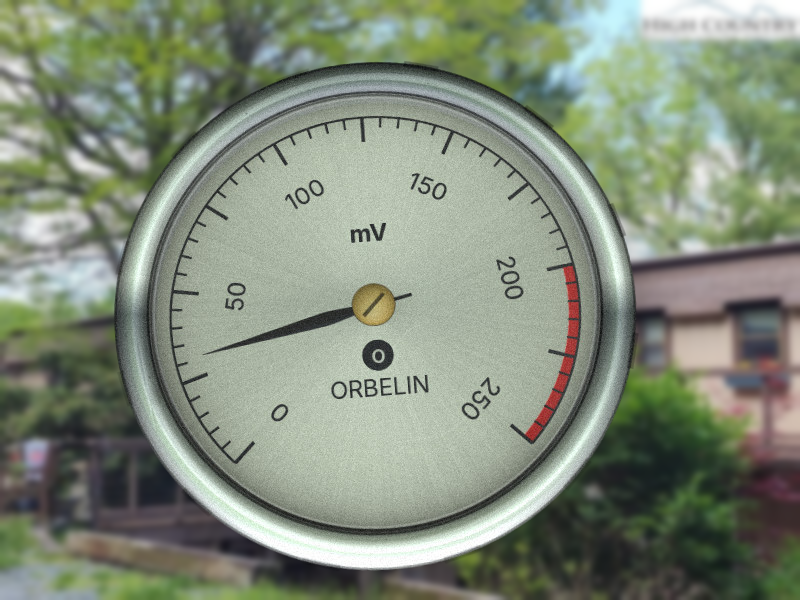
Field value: 30,mV
